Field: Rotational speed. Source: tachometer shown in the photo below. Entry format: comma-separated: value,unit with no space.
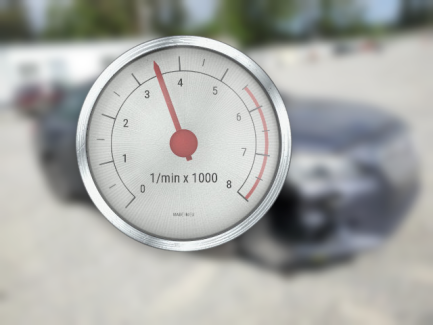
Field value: 3500,rpm
